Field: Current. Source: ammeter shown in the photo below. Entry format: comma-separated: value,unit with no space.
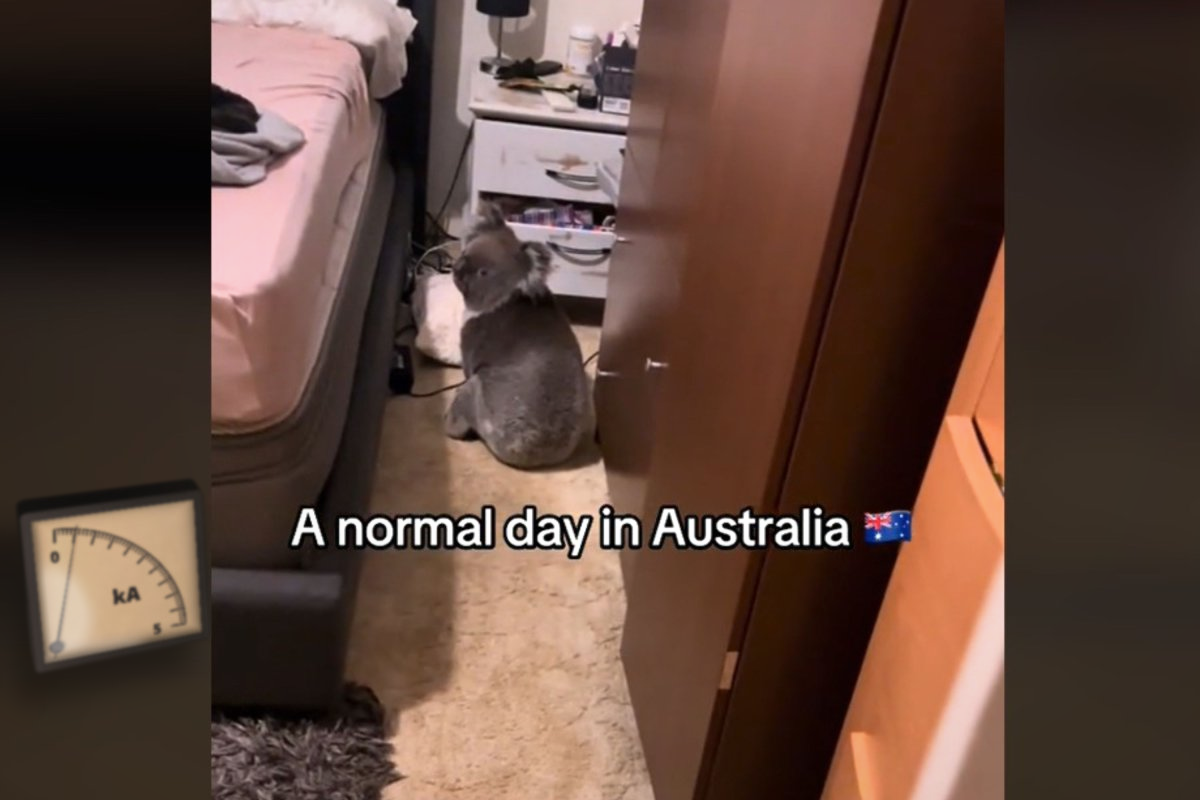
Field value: 0.5,kA
